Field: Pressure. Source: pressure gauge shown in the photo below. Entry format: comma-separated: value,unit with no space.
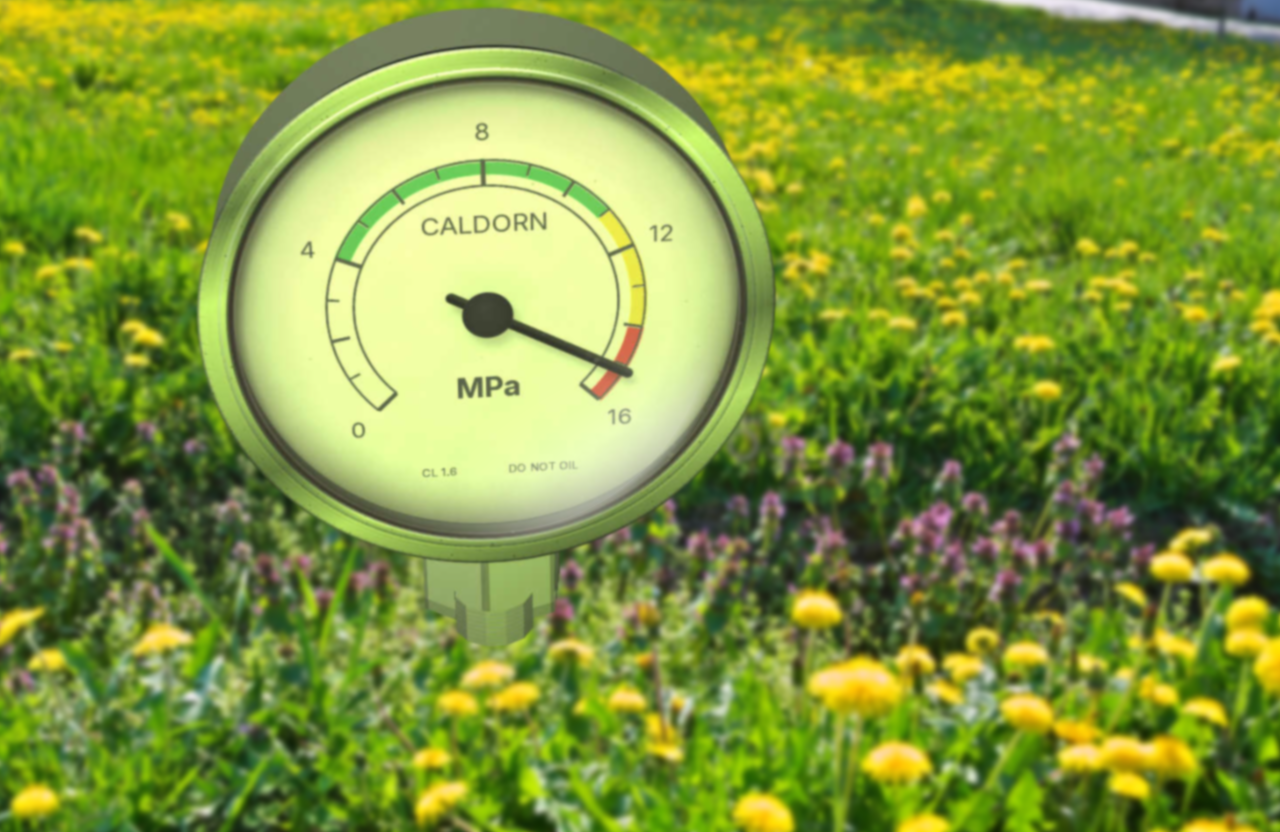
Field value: 15,MPa
